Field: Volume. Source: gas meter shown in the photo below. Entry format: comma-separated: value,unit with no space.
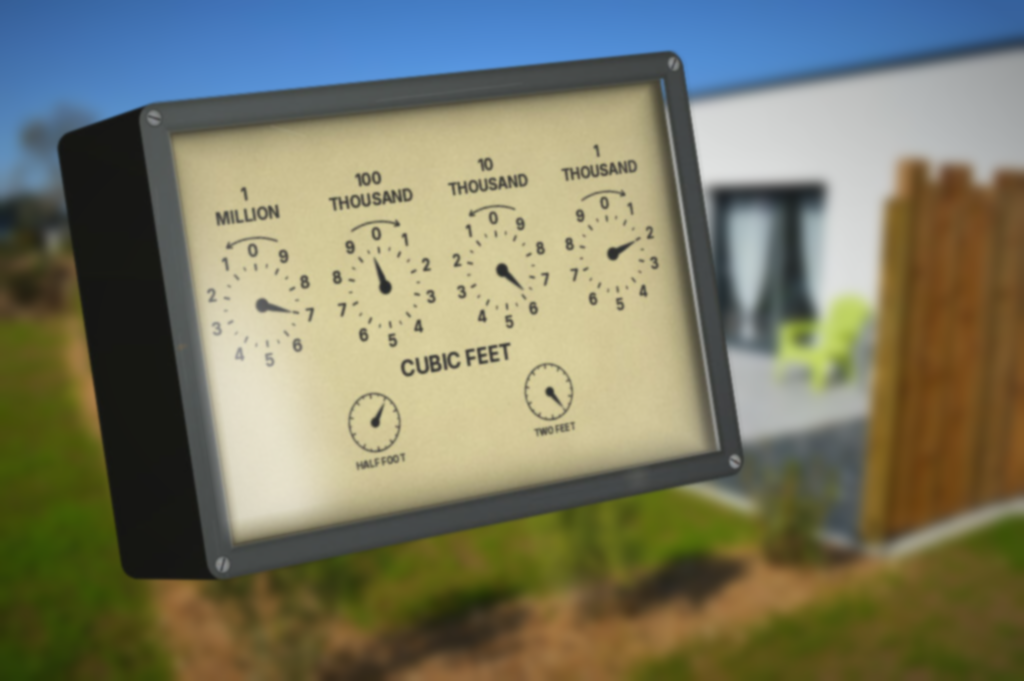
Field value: 696200,ft³
